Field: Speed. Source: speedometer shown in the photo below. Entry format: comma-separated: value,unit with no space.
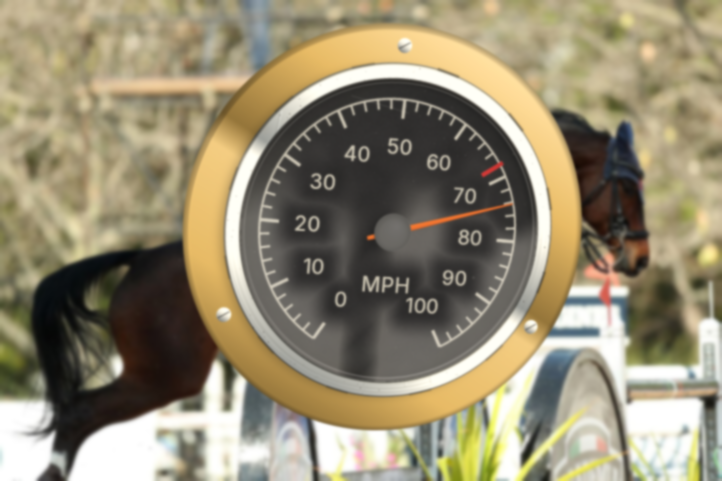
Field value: 74,mph
